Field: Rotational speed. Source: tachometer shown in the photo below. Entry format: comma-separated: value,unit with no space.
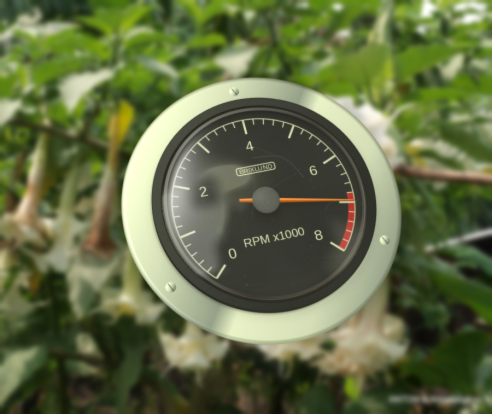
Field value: 7000,rpm
